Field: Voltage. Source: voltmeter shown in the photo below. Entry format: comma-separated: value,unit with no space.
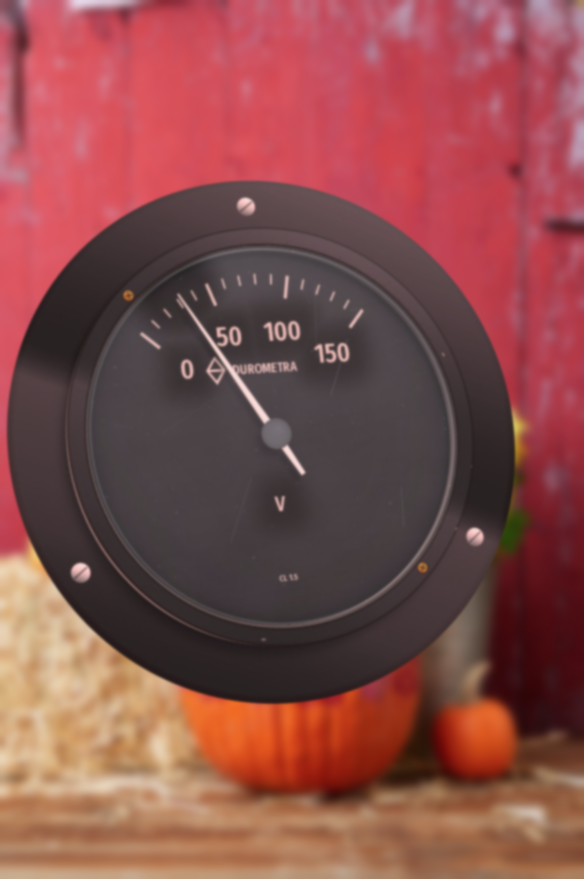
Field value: 30,V
